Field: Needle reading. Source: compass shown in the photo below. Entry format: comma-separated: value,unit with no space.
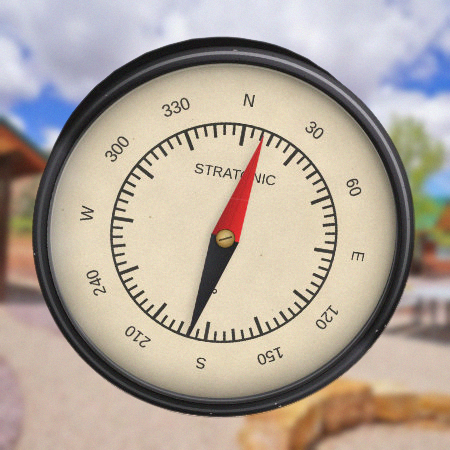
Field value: 10,°
